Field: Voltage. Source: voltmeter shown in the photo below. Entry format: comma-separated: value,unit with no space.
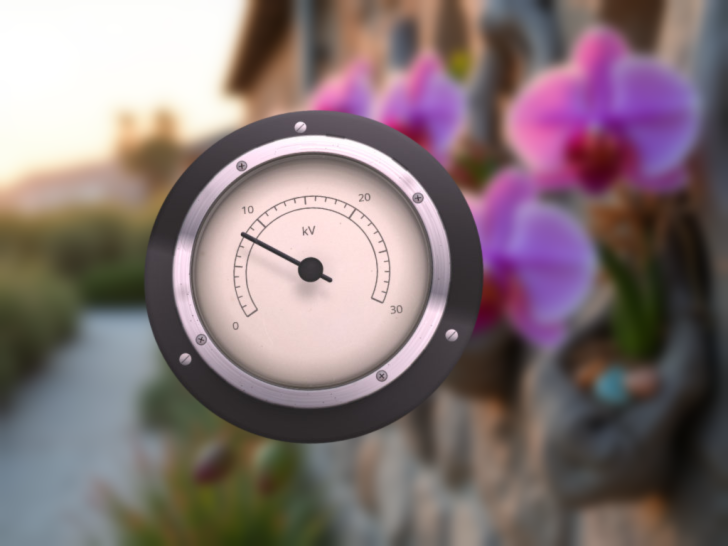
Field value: 8,kV
